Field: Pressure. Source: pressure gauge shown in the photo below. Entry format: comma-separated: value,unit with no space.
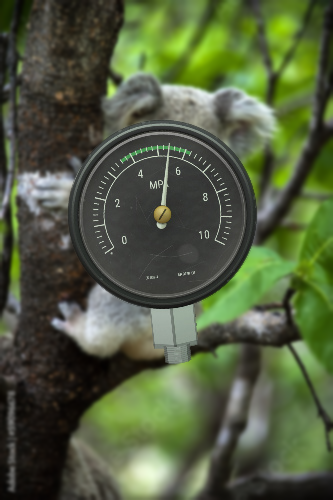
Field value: 5.4,MPa
